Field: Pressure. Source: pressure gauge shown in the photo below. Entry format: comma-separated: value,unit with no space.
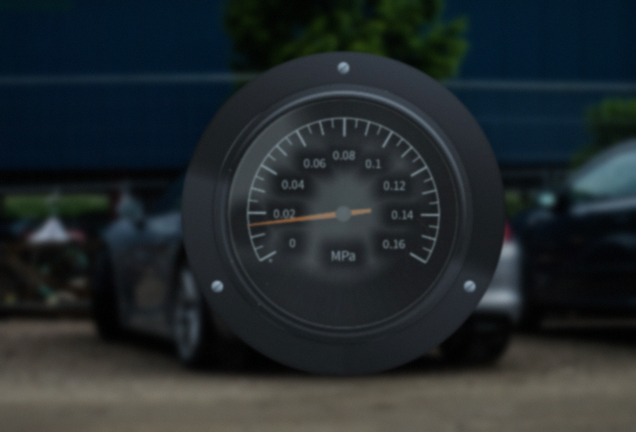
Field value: 0.015,MPa
